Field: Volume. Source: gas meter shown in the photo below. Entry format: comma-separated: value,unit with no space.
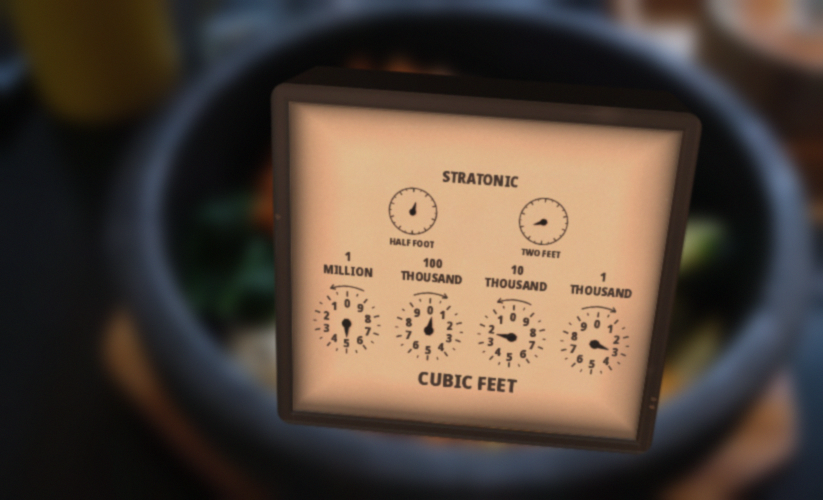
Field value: 502300,ft³
